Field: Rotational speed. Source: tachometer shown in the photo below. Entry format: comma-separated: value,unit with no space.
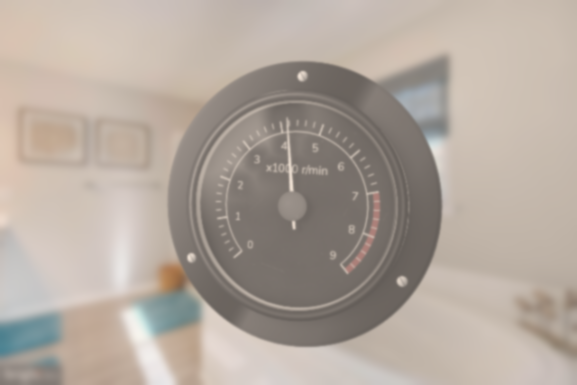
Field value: 4200,rpm
